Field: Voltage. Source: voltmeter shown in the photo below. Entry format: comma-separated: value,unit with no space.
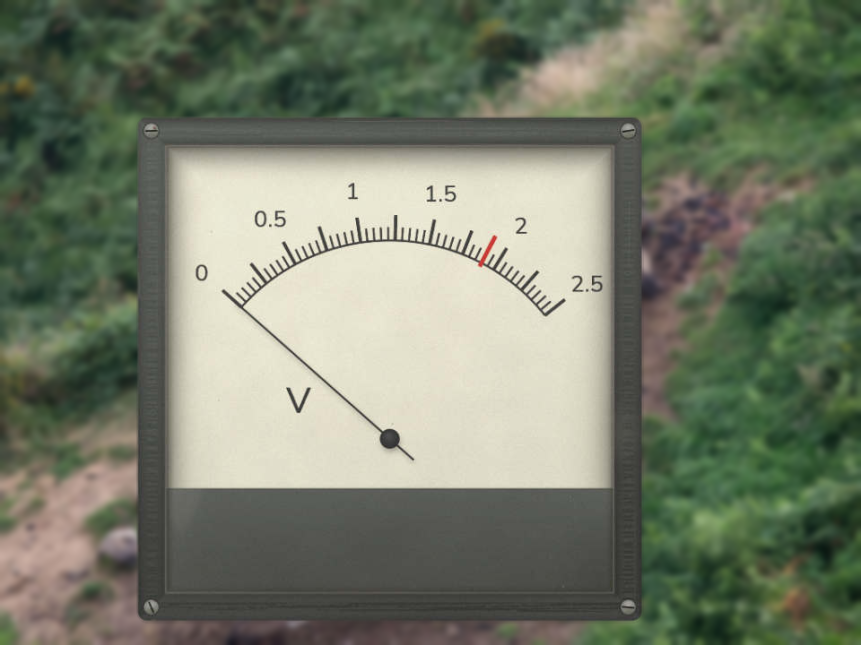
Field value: 0,V
